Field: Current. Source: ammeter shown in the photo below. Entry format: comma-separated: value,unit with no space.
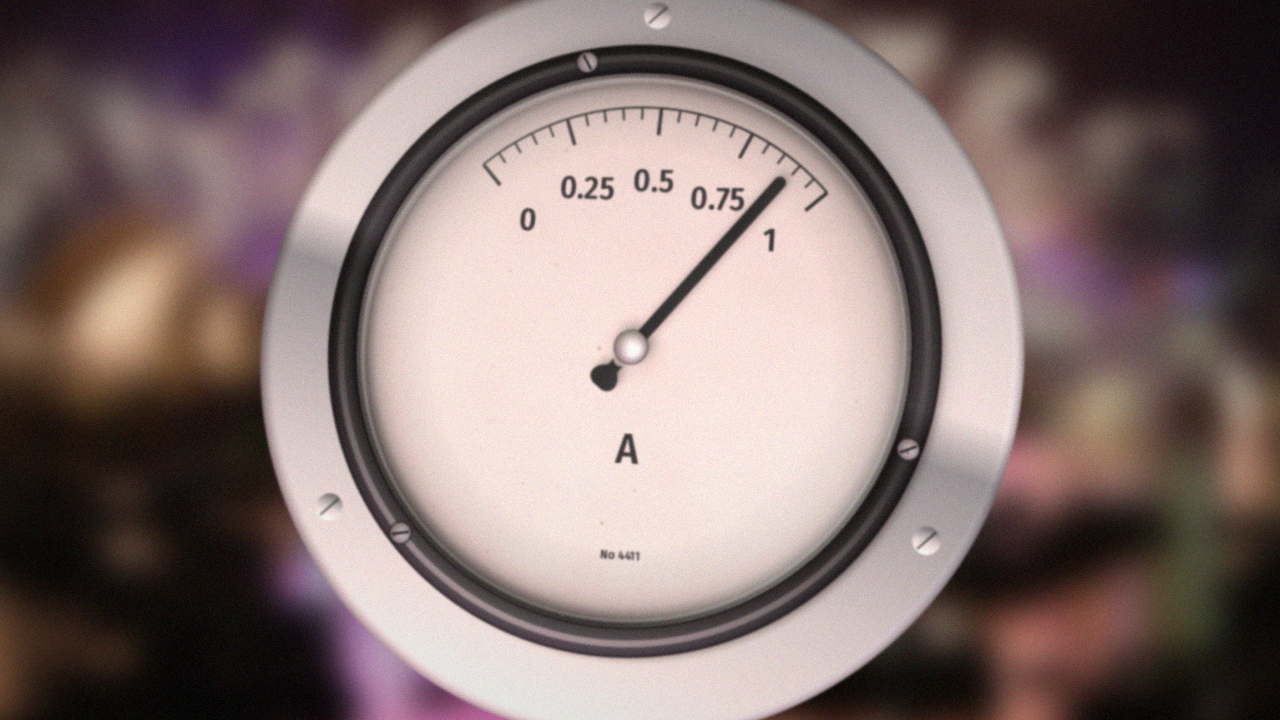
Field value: 0.9,A
